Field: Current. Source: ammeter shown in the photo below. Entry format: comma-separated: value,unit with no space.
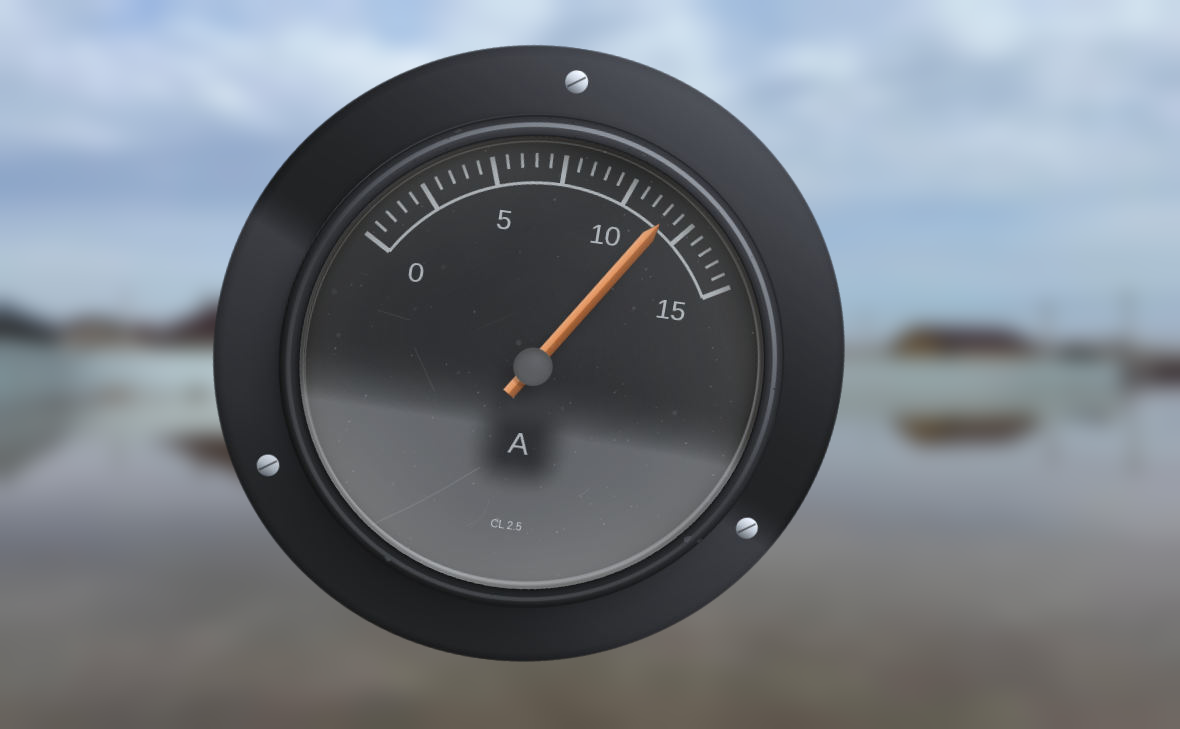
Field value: 11.5,A
